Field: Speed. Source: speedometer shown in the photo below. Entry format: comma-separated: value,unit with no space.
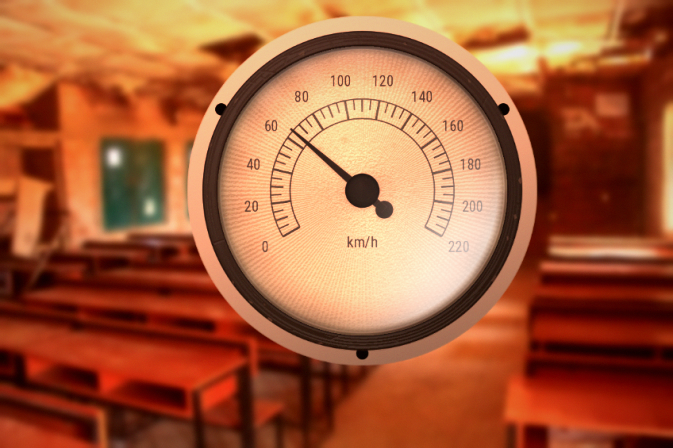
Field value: 65,km/h
